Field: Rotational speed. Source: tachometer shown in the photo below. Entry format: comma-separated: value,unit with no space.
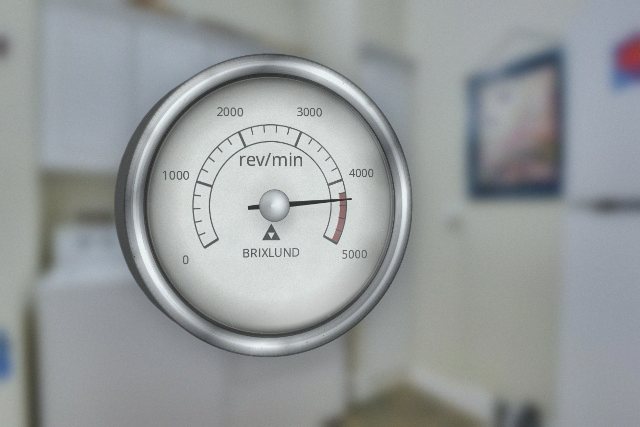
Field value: 4300,rpm
